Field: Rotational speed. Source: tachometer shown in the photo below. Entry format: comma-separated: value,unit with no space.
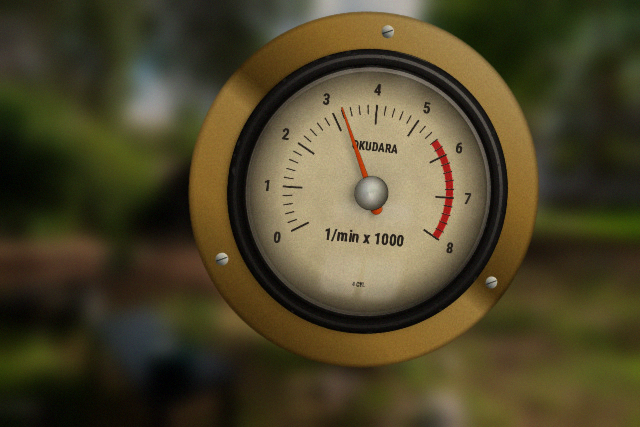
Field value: 3200,rpm
